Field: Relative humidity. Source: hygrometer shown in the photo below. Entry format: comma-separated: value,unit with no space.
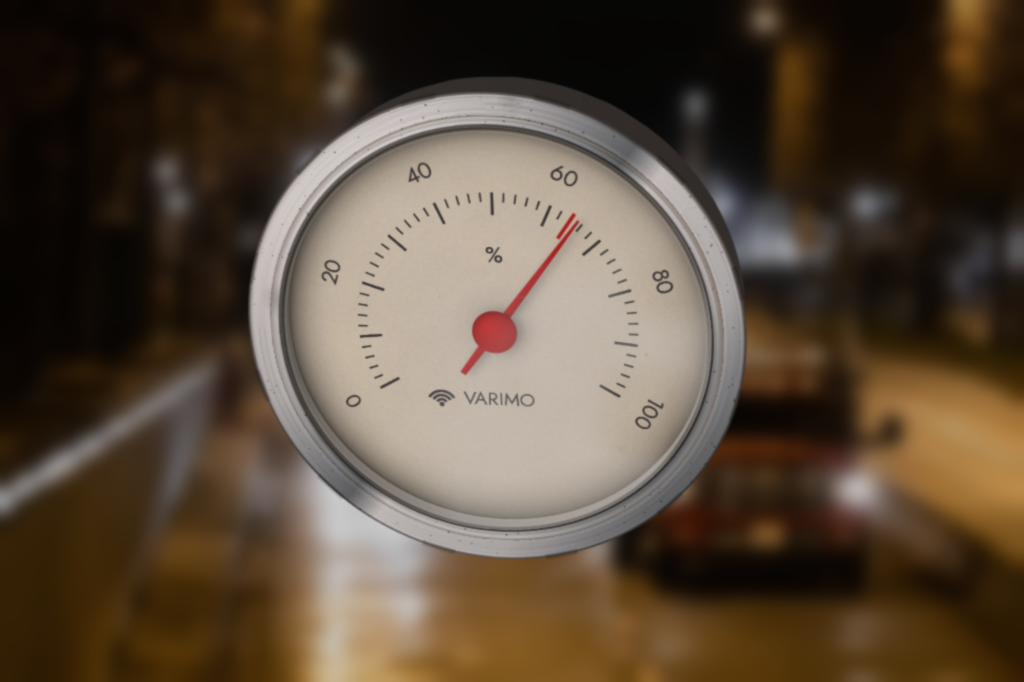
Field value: 65,%
